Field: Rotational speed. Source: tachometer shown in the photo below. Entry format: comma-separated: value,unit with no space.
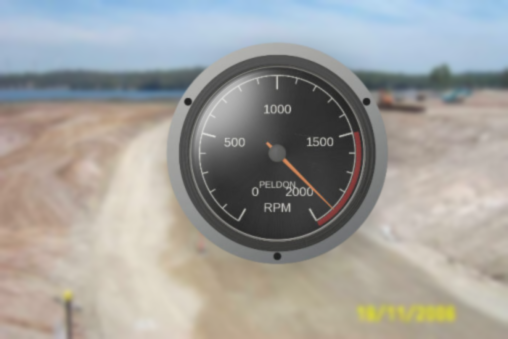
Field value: 1900,rpm
